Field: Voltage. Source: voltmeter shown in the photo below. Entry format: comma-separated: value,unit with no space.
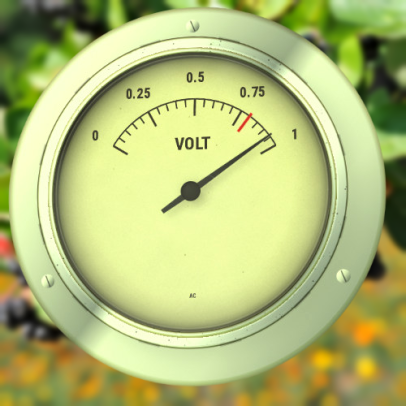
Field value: 0.95,V
